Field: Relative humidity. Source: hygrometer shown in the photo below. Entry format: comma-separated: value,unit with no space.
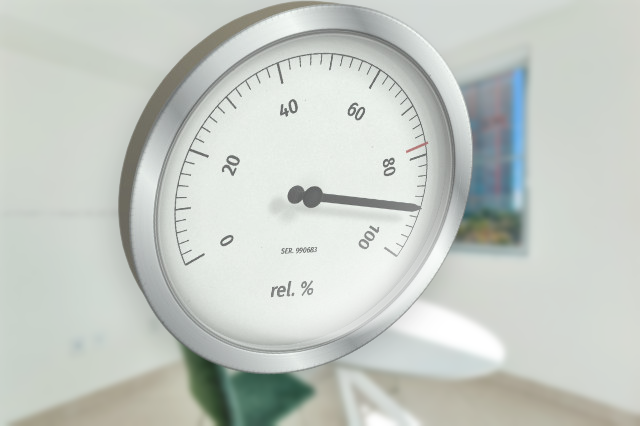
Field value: 90,%
